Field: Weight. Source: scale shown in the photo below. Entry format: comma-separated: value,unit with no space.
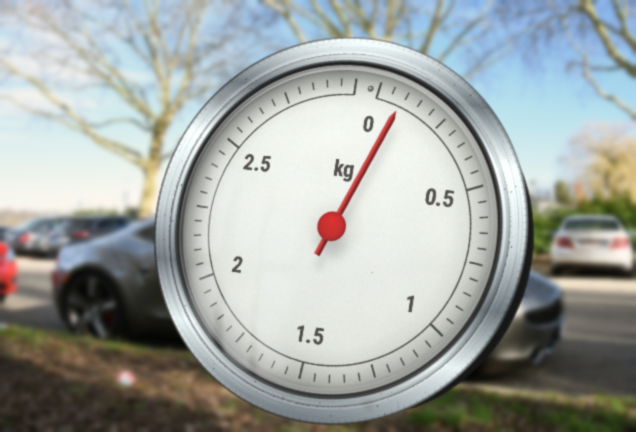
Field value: 0.1,kg
